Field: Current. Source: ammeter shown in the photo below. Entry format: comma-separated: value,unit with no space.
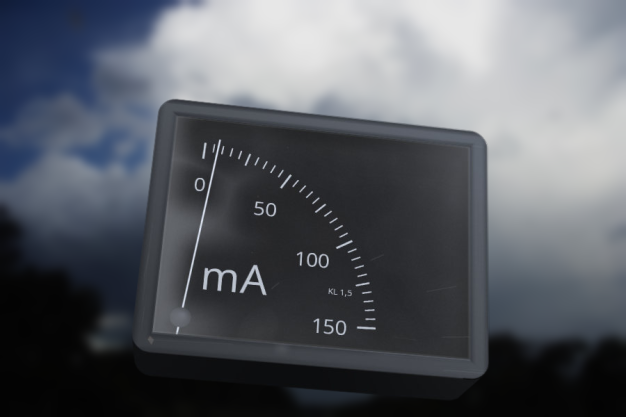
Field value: 7.5,mA
